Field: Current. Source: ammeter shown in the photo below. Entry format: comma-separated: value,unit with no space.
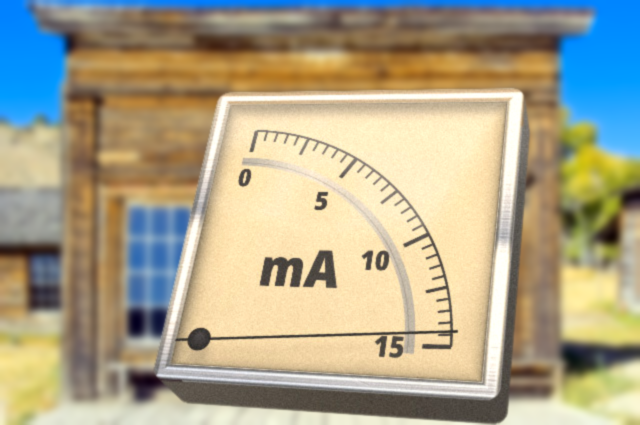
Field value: 14.5,mA
